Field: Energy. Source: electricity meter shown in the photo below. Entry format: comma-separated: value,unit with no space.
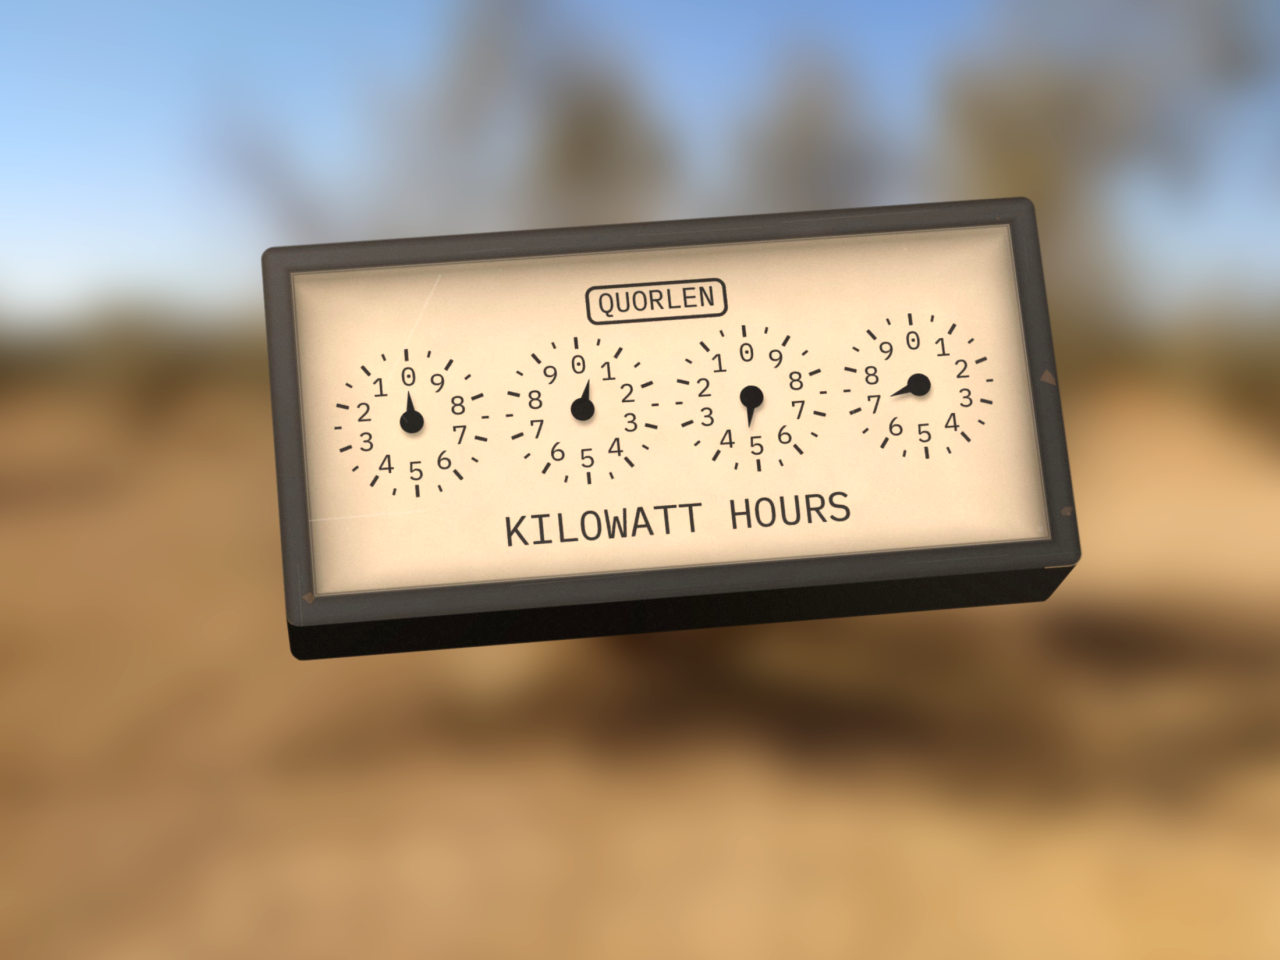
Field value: 47,kWh
